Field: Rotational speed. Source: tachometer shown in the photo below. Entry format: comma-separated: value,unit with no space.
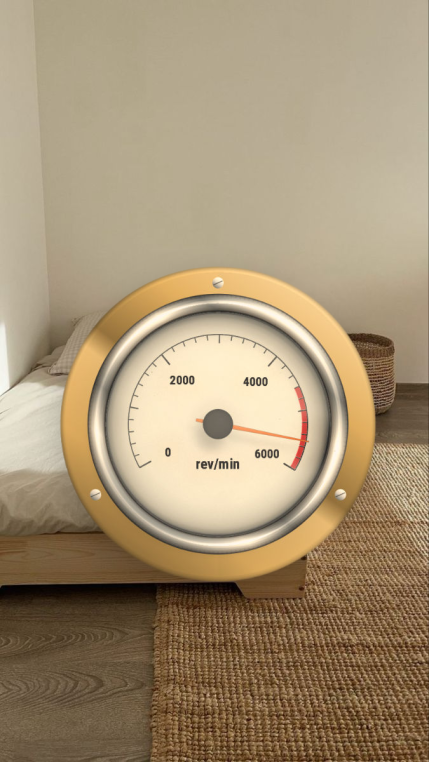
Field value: 5500,rpm
